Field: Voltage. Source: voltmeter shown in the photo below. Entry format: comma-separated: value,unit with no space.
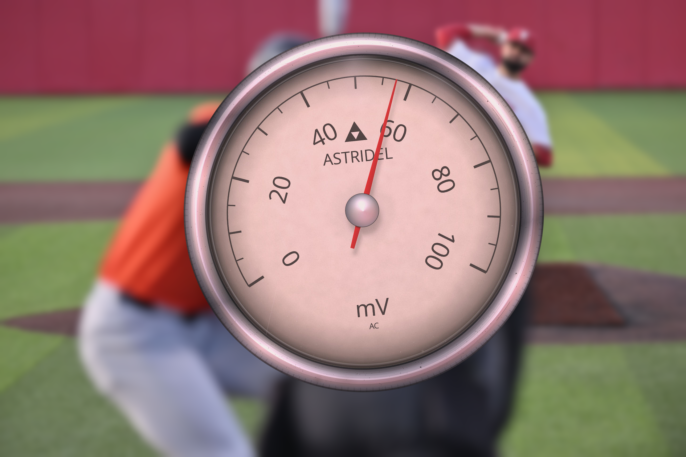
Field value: 57.5,mV
